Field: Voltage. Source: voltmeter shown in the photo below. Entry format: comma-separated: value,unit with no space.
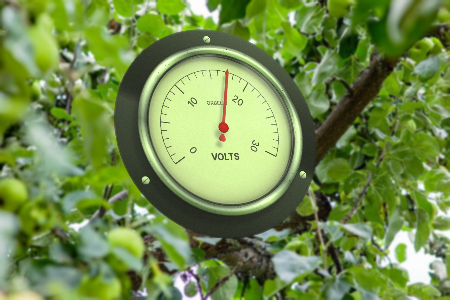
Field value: 17,V
